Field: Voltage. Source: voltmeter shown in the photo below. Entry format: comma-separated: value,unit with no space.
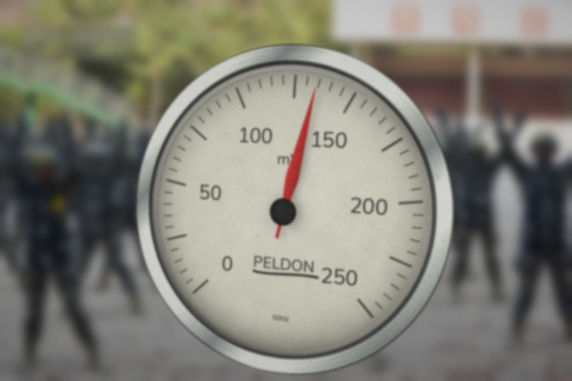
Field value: 135,mV
